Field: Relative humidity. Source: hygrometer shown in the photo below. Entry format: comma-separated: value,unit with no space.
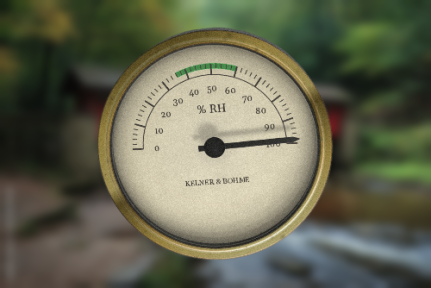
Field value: 98,%
